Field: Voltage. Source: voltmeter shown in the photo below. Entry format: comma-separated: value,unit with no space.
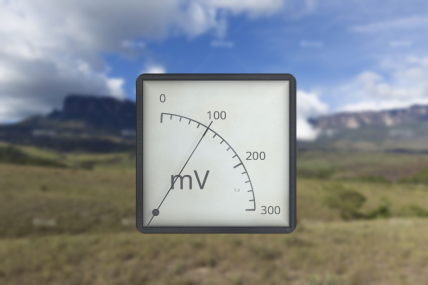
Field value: 100,mV
